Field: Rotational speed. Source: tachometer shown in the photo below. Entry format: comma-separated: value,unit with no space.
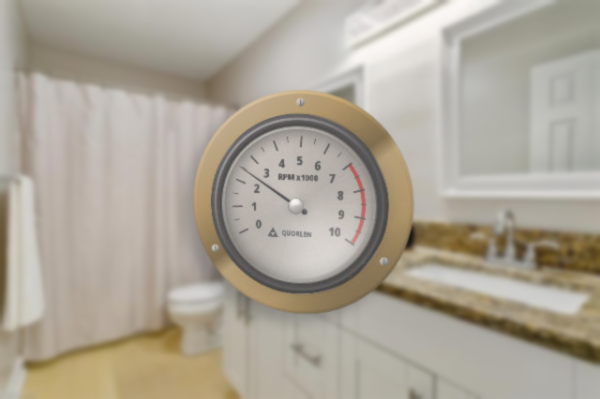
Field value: 2500,rpm
